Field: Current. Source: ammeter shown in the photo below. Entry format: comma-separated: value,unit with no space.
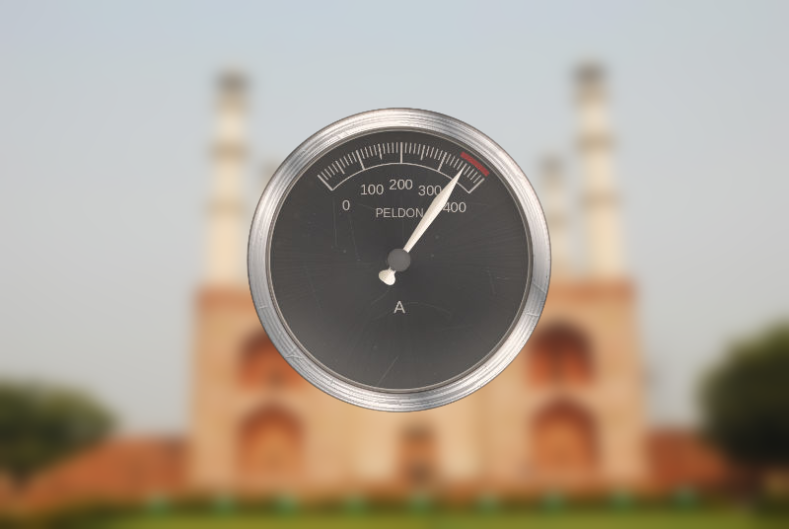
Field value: 350,A
